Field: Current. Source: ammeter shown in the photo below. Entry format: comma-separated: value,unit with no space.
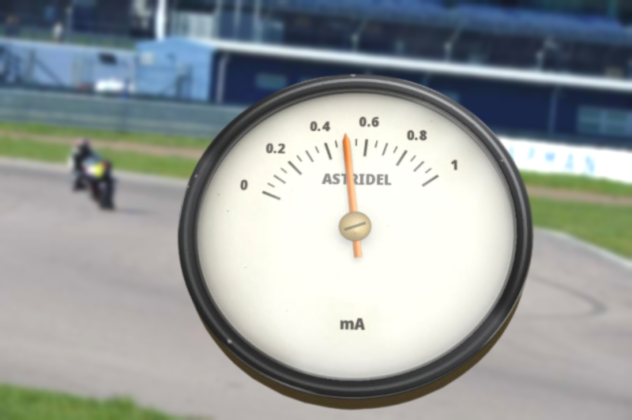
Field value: 0.5,mA
